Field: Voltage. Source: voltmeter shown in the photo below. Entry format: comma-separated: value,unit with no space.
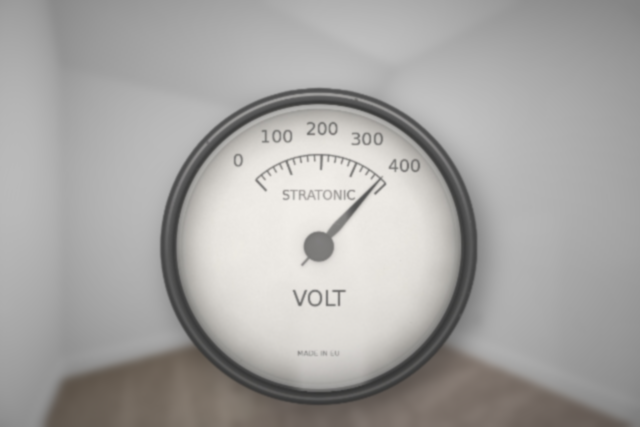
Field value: 380,V
